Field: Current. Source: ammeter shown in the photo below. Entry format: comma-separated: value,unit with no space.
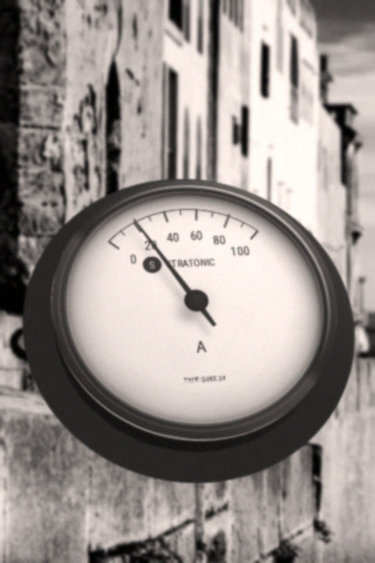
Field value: 20,A
